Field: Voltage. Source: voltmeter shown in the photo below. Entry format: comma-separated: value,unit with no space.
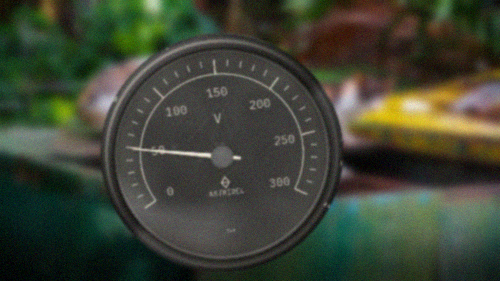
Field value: 50,V
